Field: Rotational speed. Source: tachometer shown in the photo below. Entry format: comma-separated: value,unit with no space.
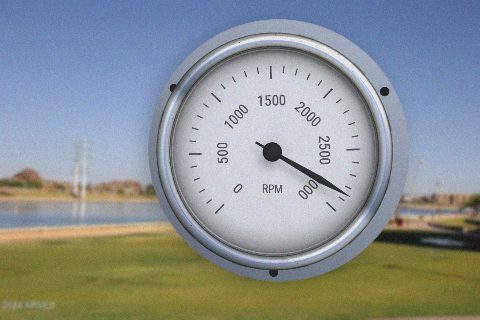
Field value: 2850,rpm
